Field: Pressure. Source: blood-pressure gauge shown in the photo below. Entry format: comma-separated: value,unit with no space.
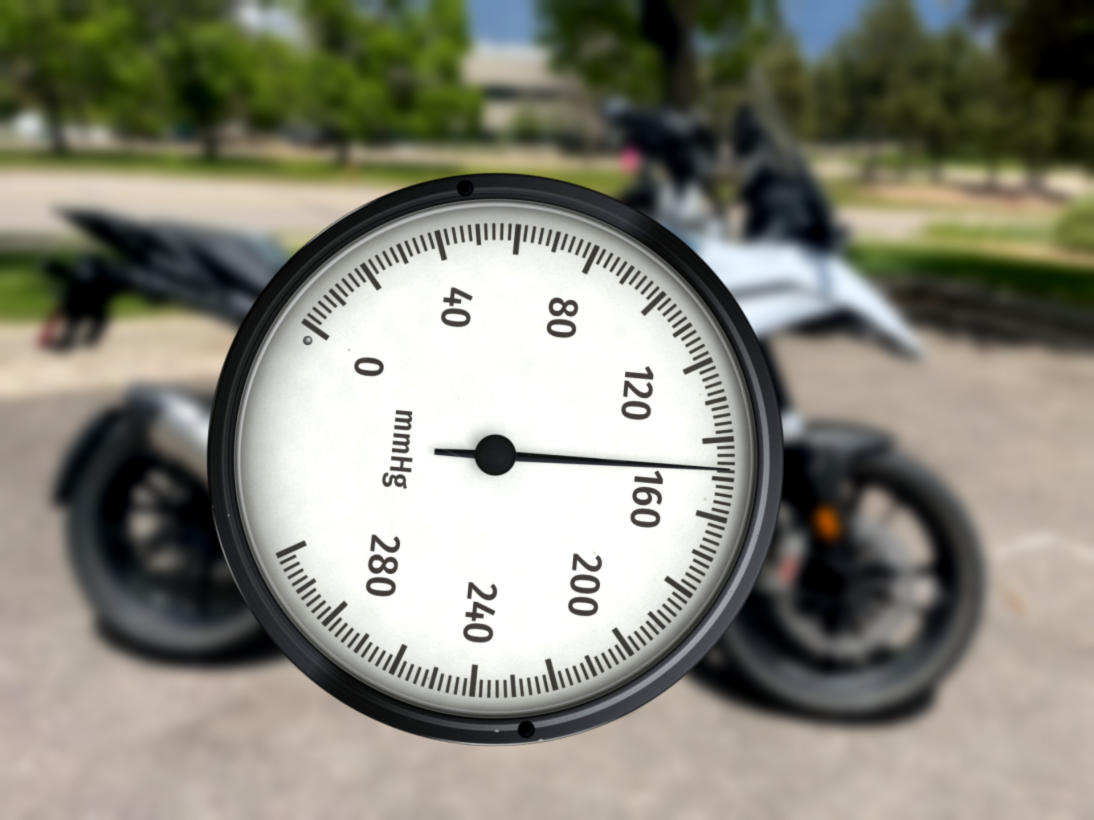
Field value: 148,mmHg
